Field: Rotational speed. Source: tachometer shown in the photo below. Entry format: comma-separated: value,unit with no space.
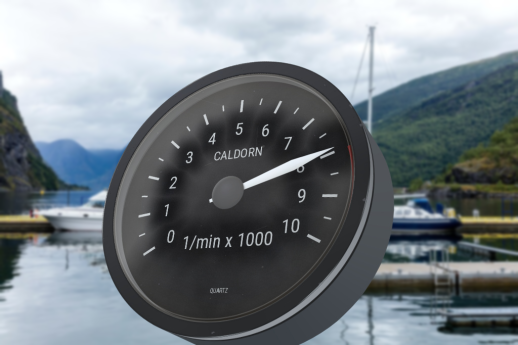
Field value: 8000,rpm
